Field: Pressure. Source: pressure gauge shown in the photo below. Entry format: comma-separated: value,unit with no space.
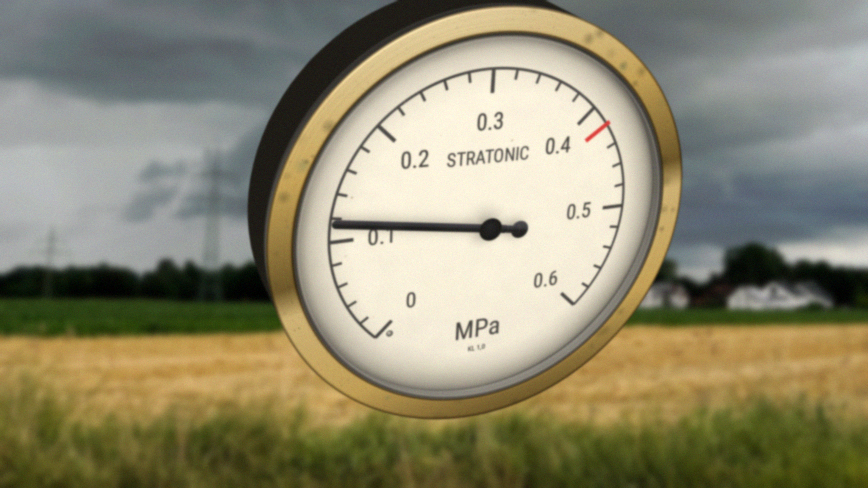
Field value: 0.12,MPa
